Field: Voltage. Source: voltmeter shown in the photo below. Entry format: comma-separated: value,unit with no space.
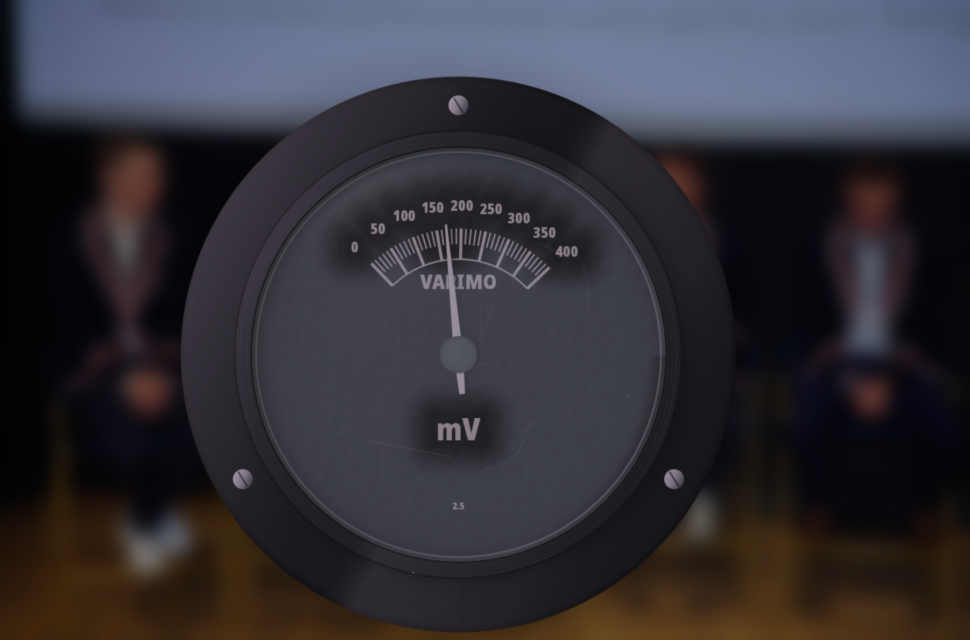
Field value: 170,mV
